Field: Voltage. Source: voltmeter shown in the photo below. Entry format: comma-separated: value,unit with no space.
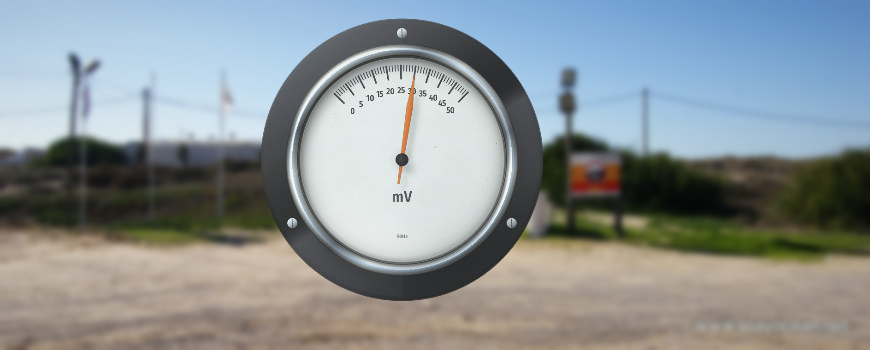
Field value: 30,mV
